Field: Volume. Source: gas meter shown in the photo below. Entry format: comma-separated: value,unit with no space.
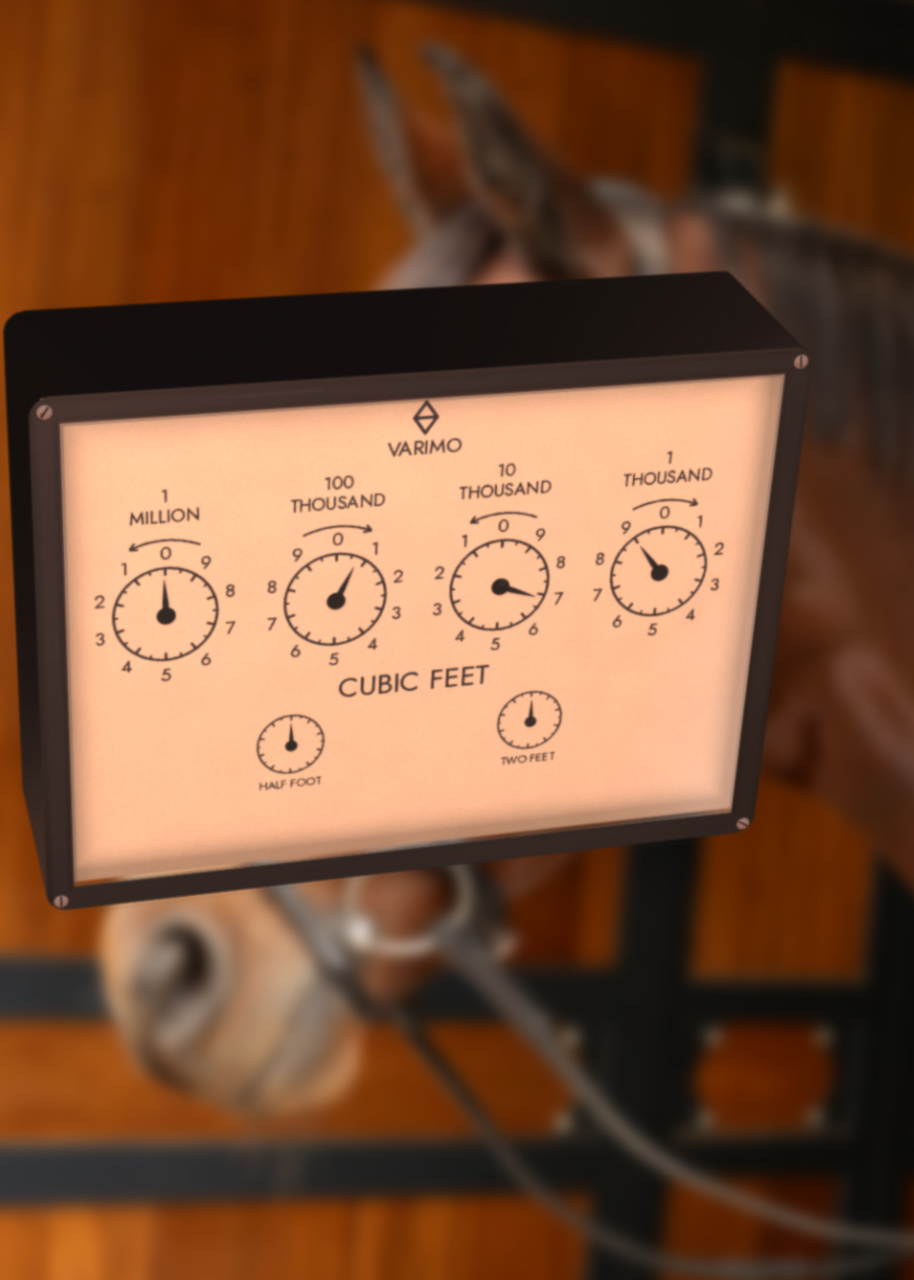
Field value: 6900,ft³
